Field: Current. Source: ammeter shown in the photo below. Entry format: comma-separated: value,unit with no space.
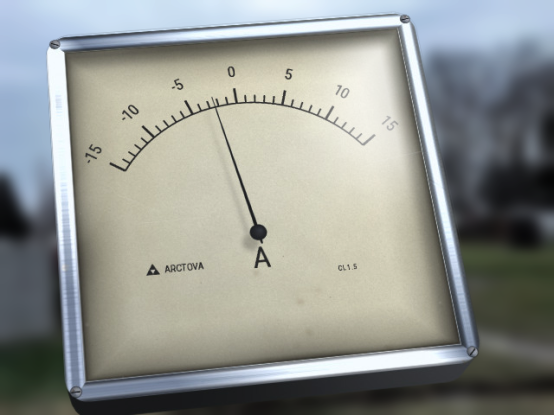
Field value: -2.5,A
